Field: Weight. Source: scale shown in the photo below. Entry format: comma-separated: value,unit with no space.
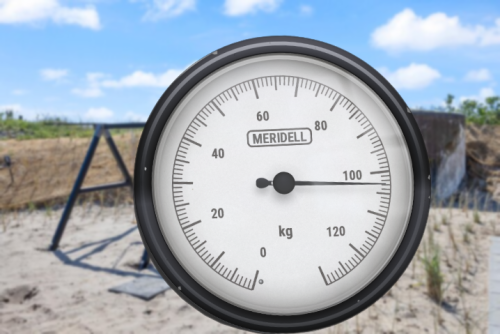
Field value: 103,kg
